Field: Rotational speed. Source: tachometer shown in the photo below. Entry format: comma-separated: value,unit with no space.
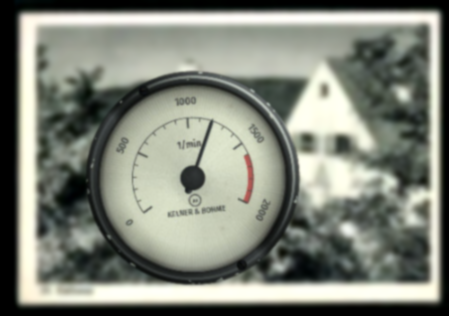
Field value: 1200,rpm
